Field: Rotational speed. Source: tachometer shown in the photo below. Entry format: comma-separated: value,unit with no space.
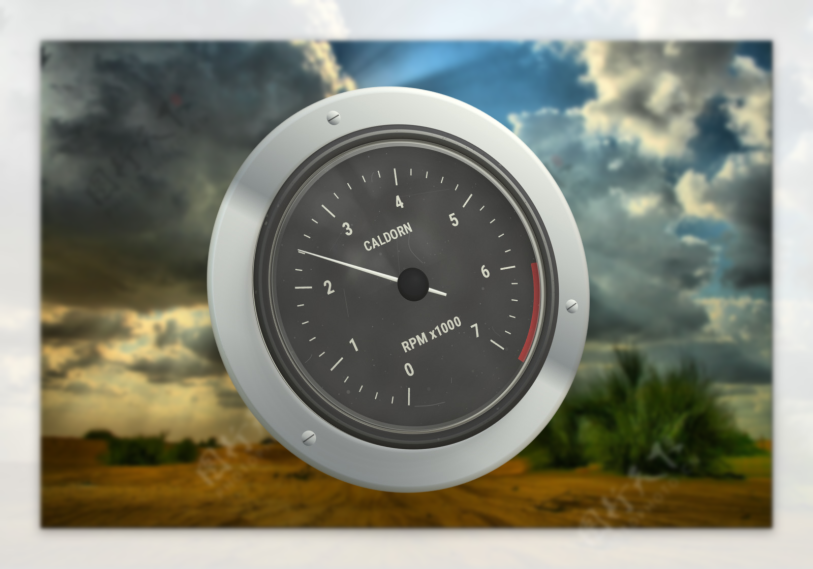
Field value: 2400,rpm
